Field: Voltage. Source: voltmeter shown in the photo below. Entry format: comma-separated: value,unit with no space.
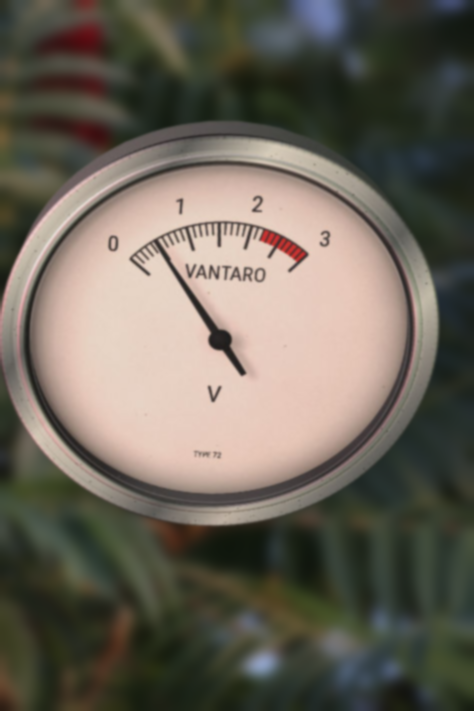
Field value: 0.5,V
